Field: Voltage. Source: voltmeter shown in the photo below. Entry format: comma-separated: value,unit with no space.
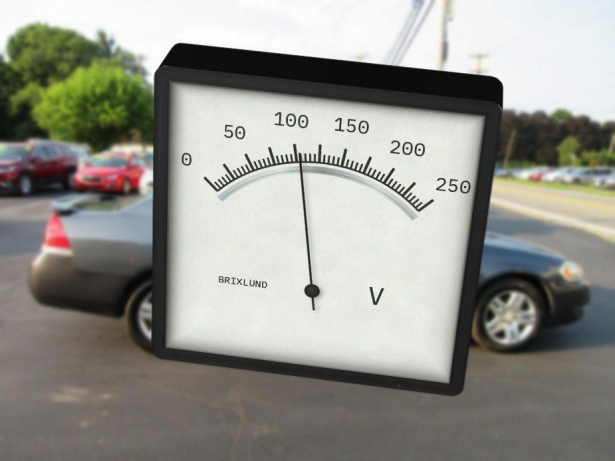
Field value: 105,V
